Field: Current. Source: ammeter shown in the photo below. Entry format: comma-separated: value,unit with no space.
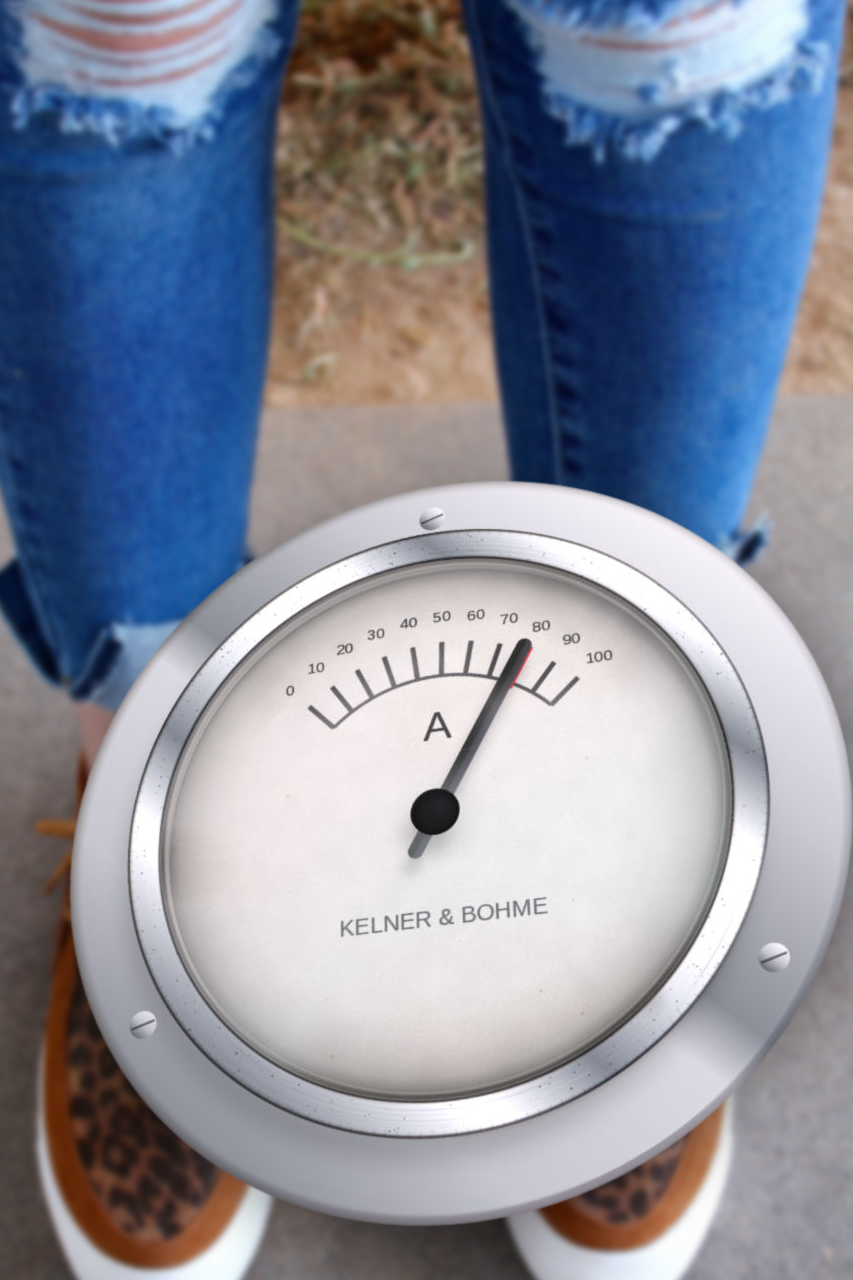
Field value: 80,A
